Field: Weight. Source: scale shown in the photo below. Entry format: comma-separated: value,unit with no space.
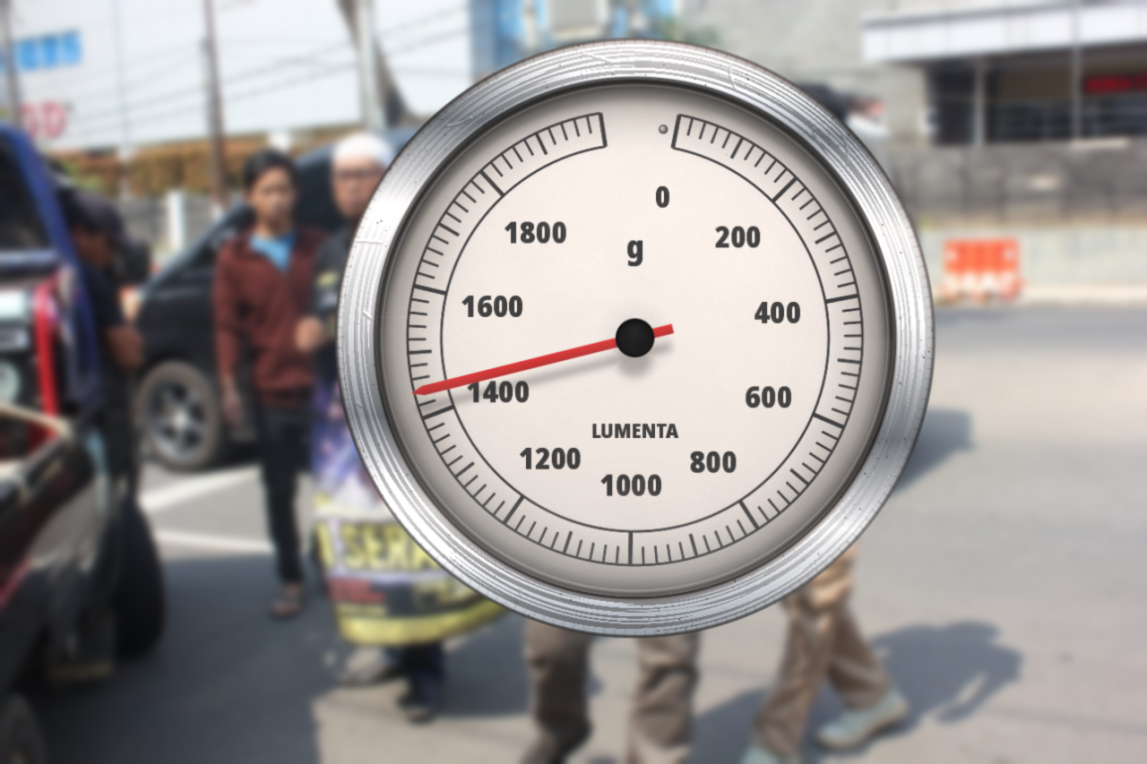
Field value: 1440,g
